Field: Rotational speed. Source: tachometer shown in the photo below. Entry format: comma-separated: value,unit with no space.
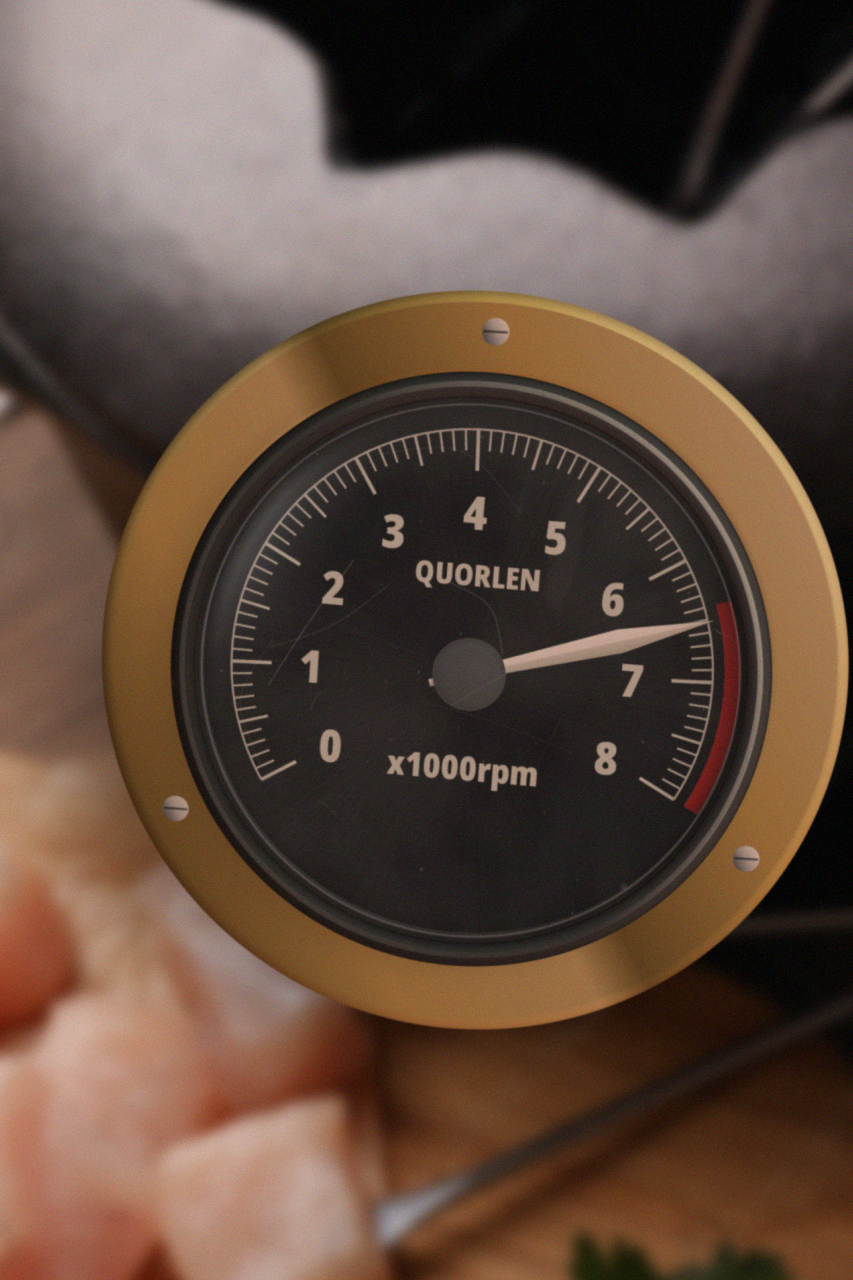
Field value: 6500,rpm
